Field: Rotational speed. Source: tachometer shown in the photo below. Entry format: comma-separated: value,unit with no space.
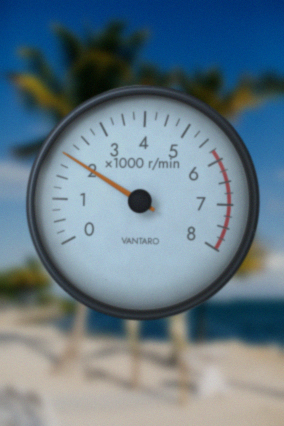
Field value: 2000,rpm
